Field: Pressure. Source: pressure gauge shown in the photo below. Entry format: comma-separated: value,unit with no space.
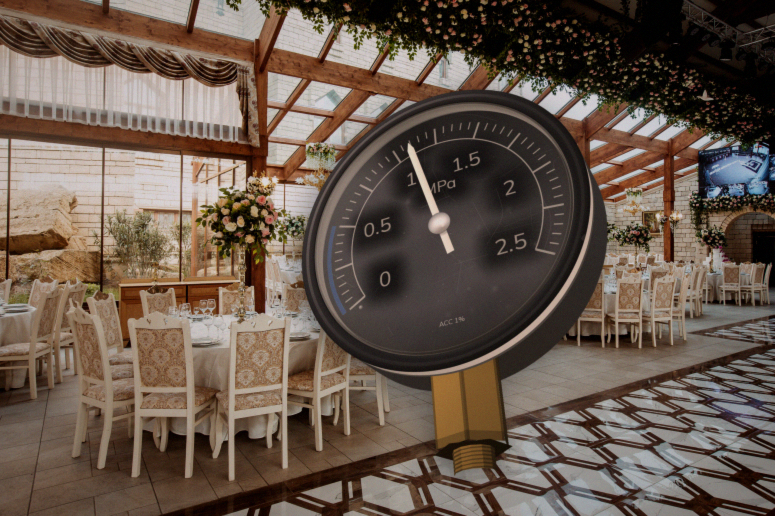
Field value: 1.1,MPa
